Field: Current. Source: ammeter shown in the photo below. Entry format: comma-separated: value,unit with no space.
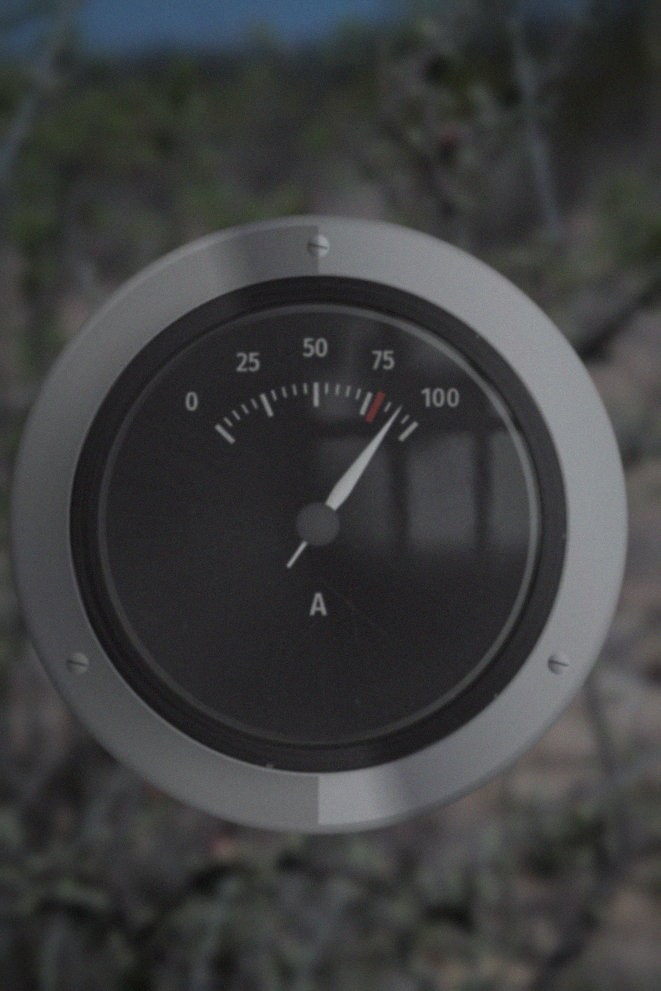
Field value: 90,A
